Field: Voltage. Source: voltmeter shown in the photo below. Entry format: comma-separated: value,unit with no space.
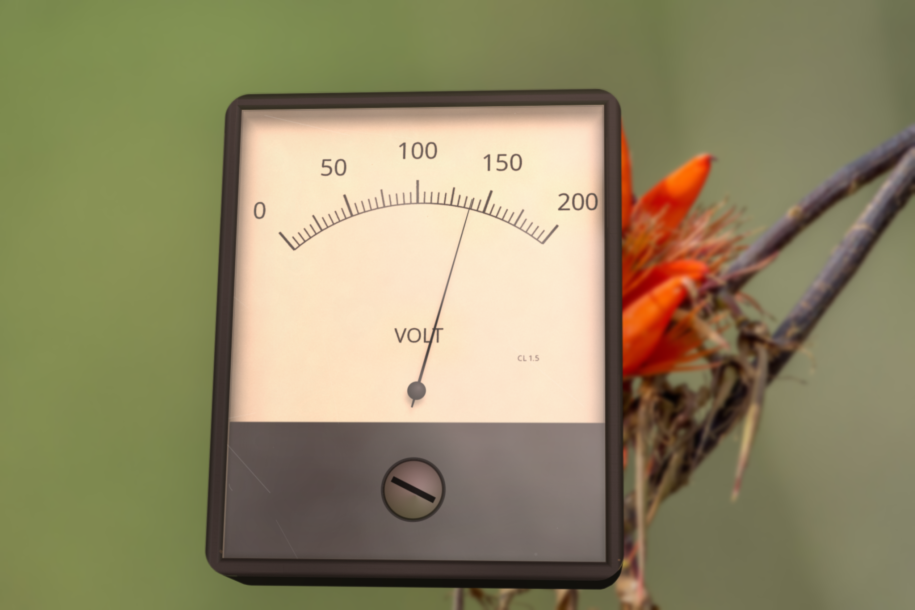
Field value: 140,V
